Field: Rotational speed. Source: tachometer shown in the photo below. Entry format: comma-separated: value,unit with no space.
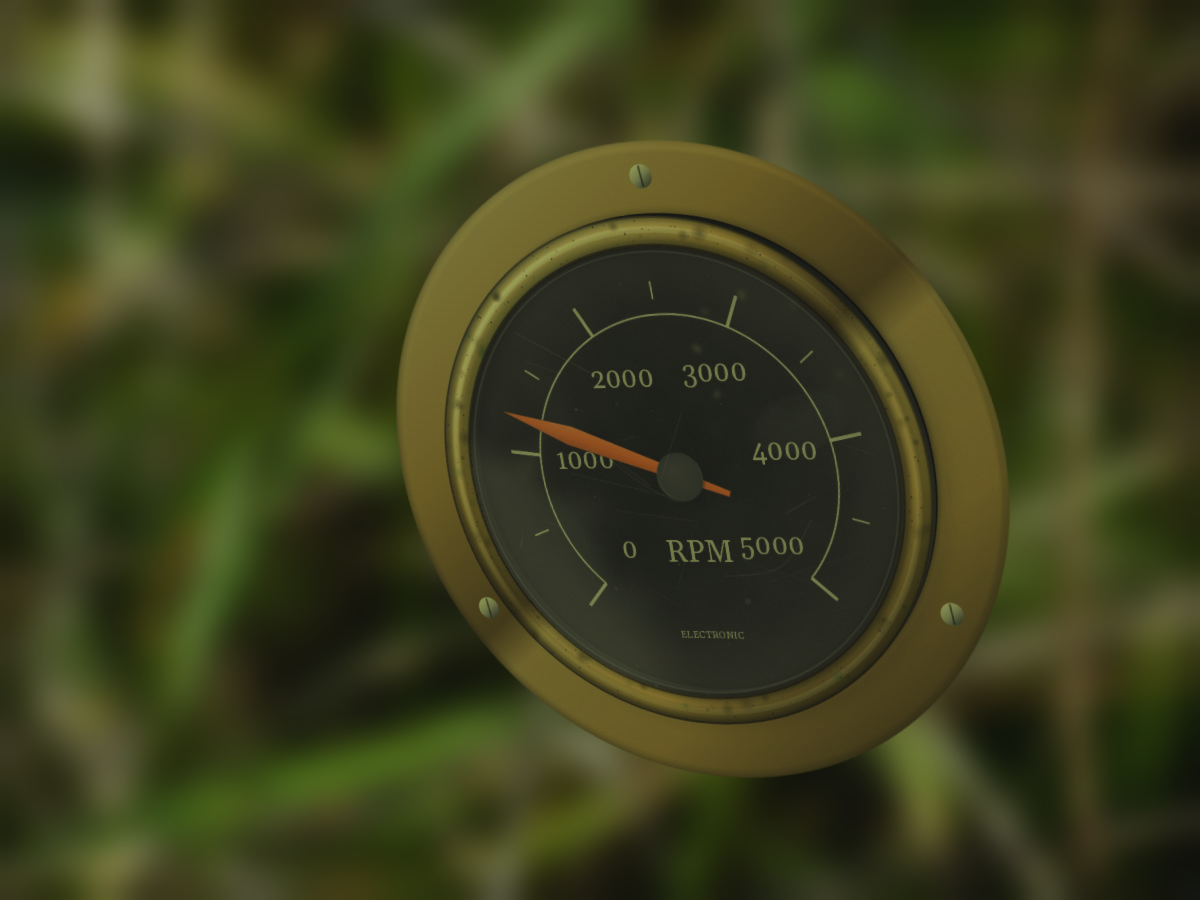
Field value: 1250,rpm
